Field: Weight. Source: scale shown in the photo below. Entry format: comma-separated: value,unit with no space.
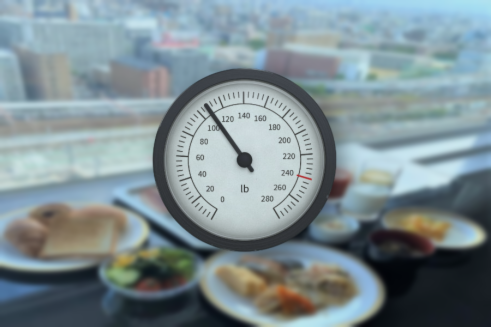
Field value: 108,lb
